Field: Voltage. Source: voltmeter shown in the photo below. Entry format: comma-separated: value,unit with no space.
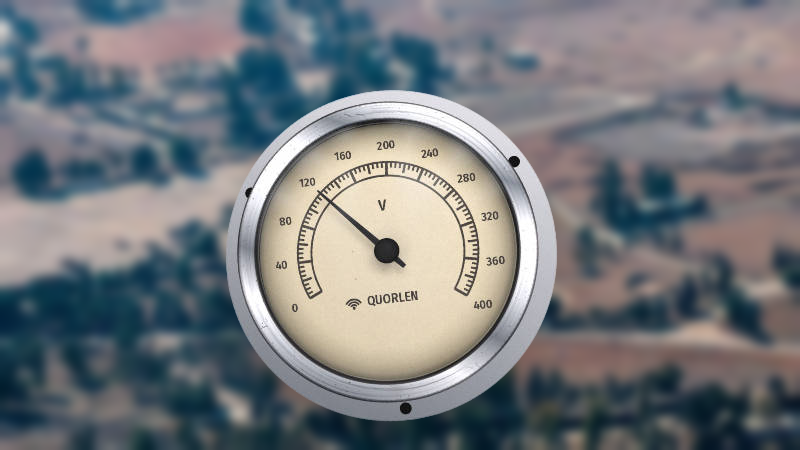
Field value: 120,V
